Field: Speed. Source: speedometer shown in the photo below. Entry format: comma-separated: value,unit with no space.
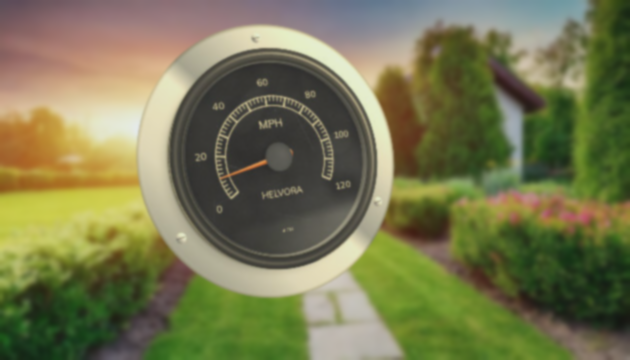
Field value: 10,mph
